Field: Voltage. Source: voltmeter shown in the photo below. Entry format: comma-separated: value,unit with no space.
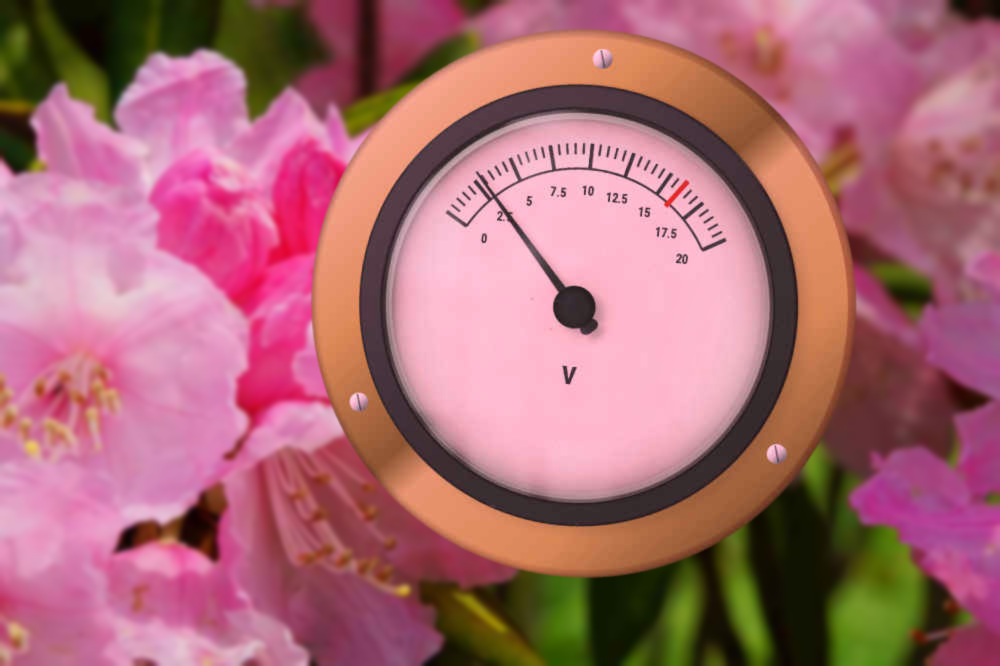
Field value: 3,V
